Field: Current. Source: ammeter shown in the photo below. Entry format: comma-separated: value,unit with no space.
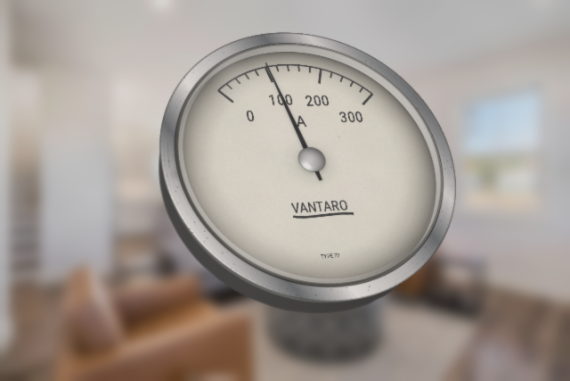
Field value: 100,A
